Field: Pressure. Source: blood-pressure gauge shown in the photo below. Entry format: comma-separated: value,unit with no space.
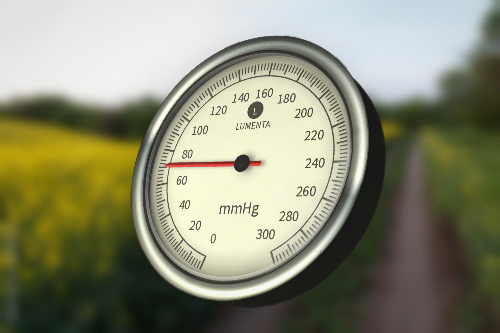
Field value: 70,mmHg
